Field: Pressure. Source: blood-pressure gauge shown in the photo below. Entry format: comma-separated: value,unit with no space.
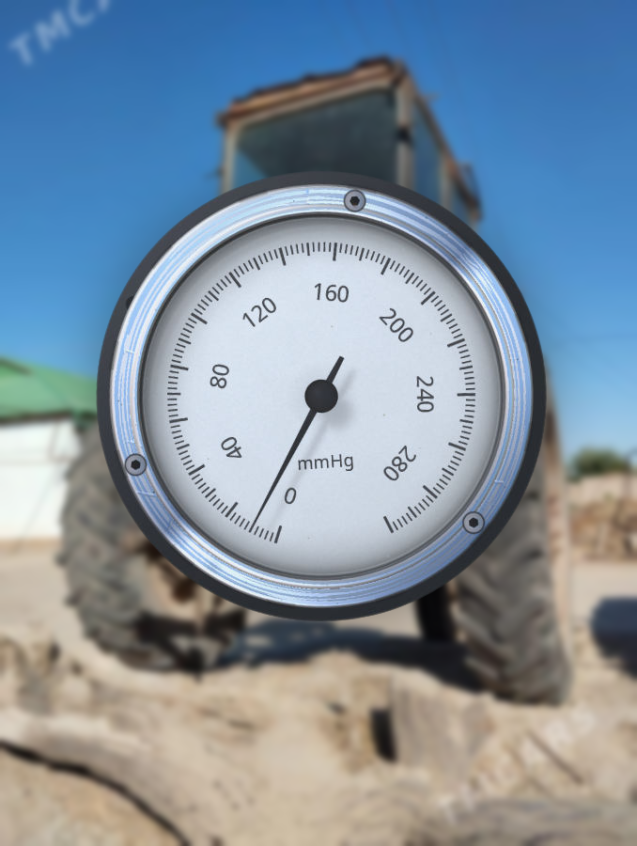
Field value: 10,mmHg
